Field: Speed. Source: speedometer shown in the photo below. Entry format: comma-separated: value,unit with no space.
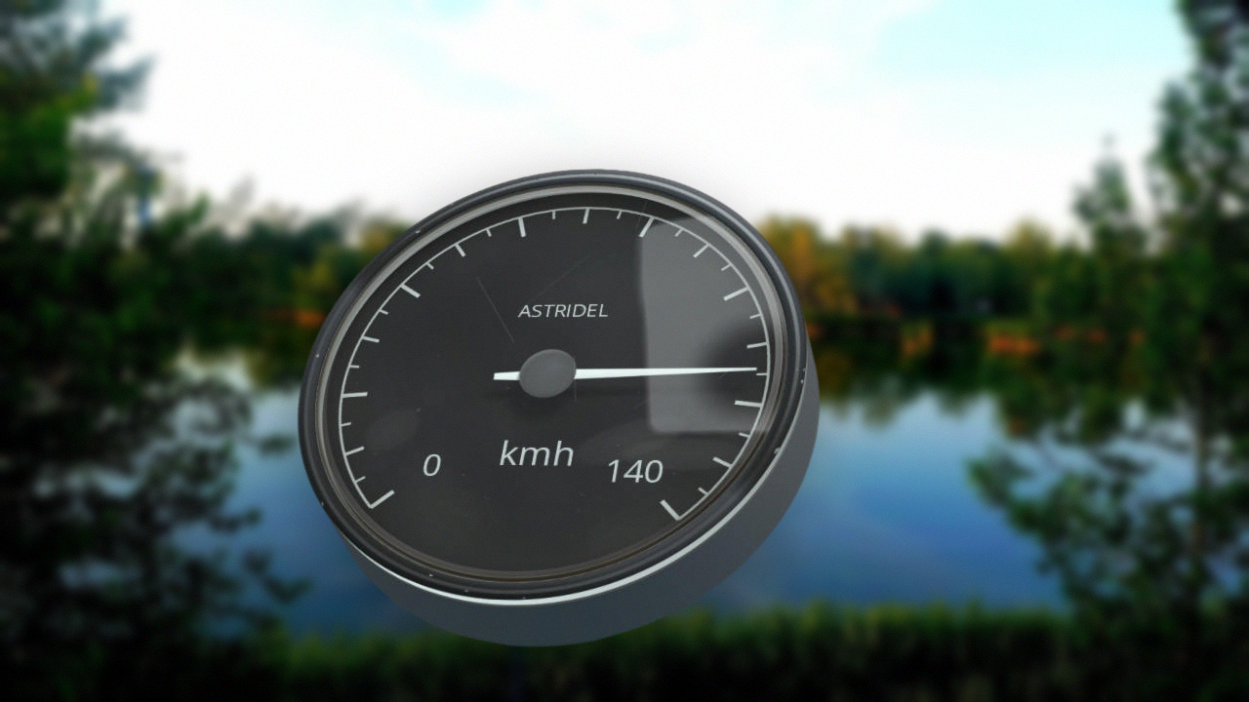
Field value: 115,km/h
